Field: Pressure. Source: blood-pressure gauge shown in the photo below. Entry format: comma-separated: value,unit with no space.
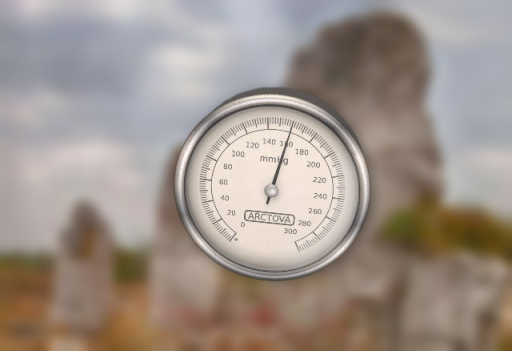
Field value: 160,mmHg
